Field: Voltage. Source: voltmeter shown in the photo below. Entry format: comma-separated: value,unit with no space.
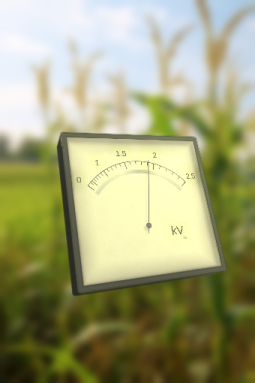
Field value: 1.9,kV
